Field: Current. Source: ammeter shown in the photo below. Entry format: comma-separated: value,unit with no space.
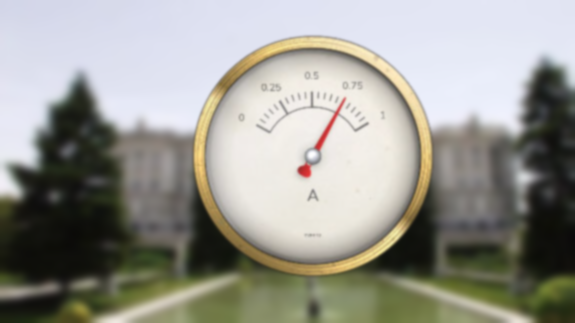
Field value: 0.75,A
